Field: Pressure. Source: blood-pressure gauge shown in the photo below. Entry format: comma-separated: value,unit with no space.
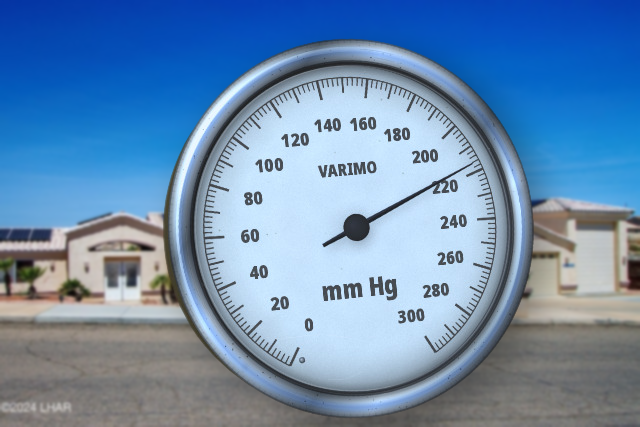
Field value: 216,mmHg
